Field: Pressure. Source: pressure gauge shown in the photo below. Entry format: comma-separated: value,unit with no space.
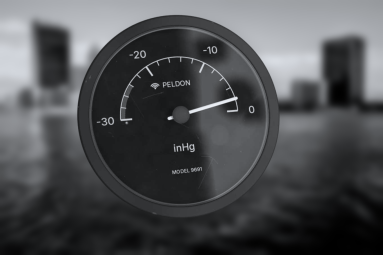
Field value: -2,inHg
